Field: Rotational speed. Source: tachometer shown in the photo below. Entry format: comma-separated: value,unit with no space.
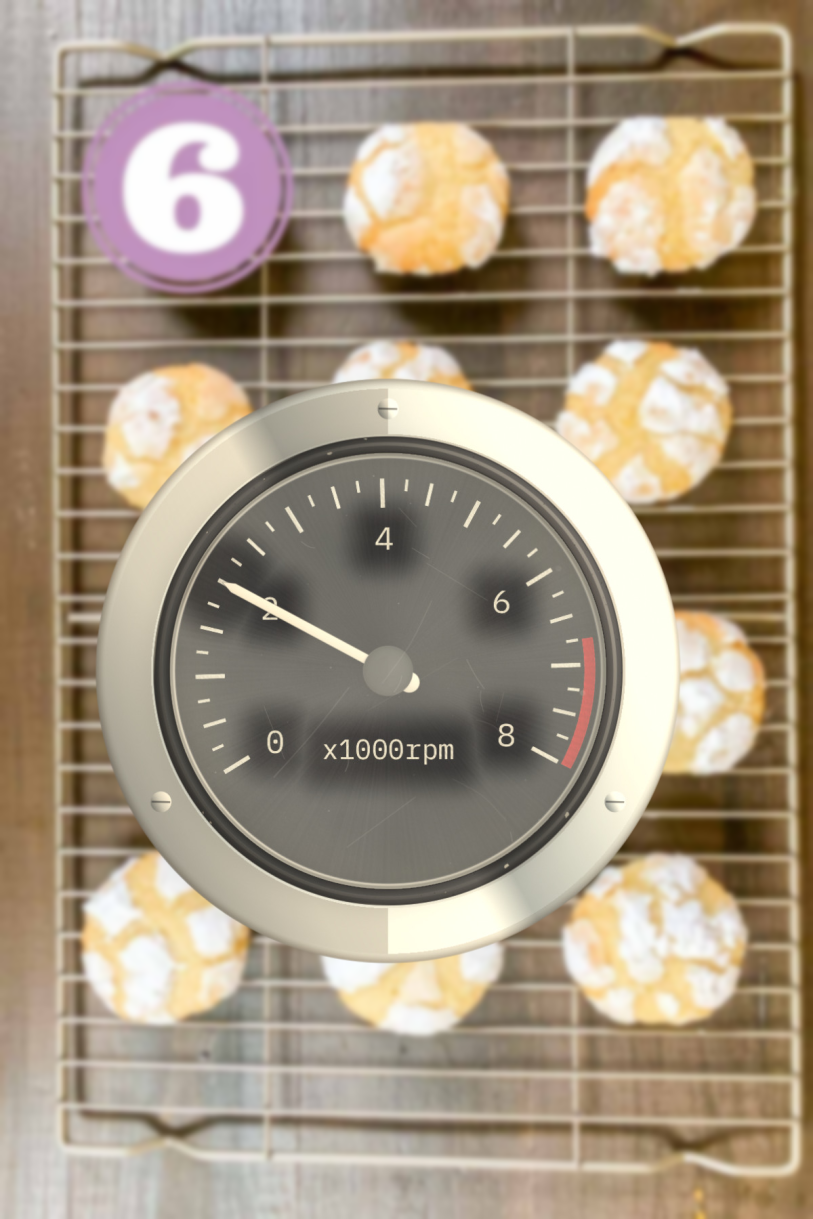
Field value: 2000,rpm
